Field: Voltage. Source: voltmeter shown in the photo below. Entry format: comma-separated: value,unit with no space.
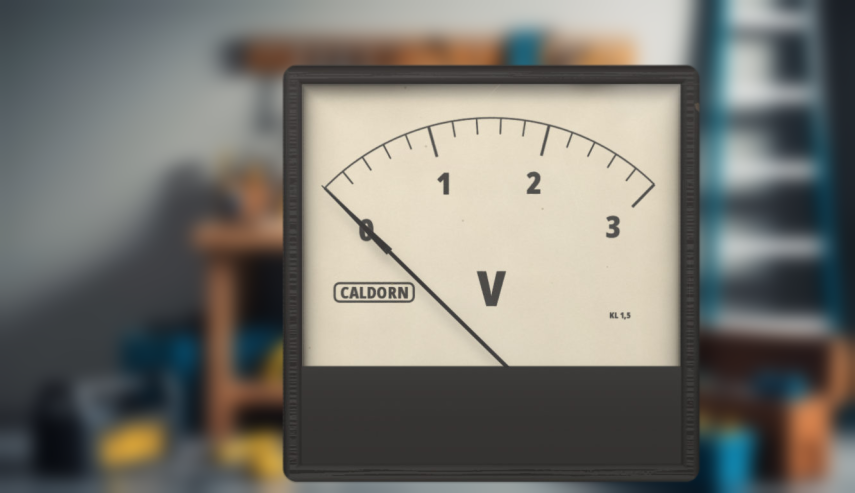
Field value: 0,V
